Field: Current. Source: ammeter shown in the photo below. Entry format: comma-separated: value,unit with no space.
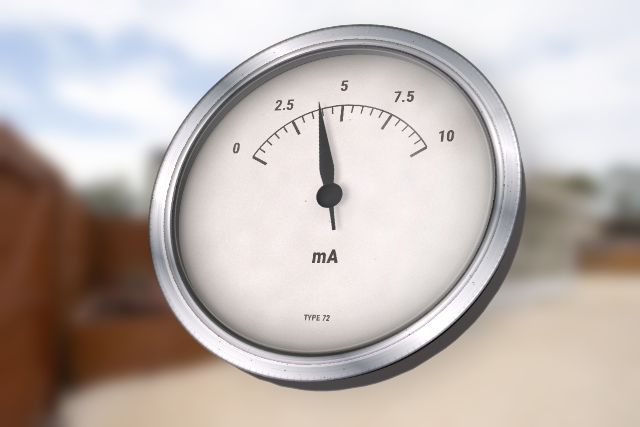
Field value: 4,mA
